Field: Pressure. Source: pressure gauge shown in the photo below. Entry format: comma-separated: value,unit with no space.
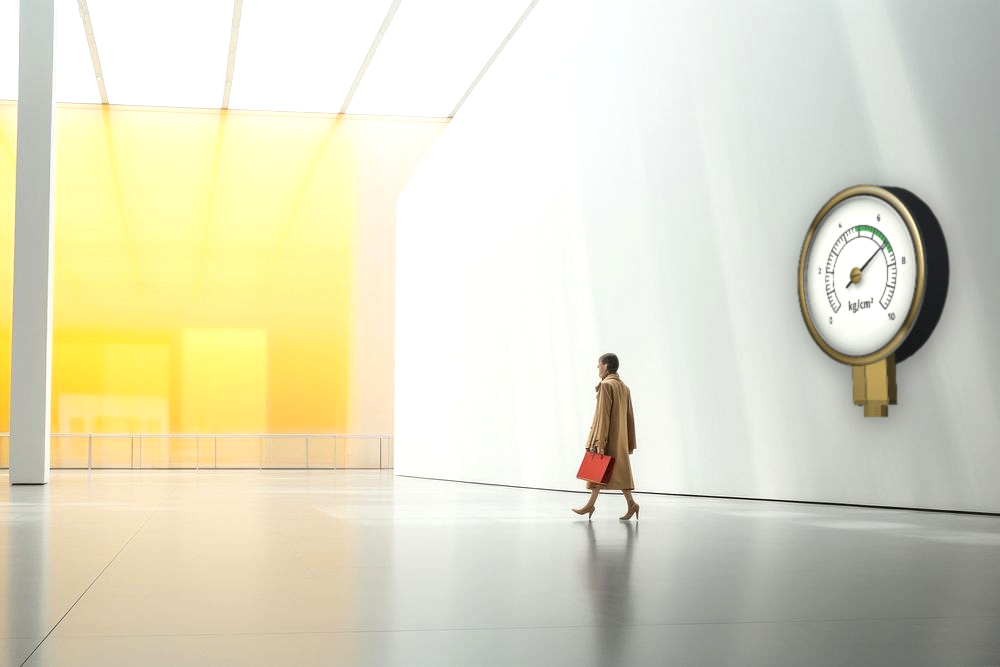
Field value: 7,kg/cm²
